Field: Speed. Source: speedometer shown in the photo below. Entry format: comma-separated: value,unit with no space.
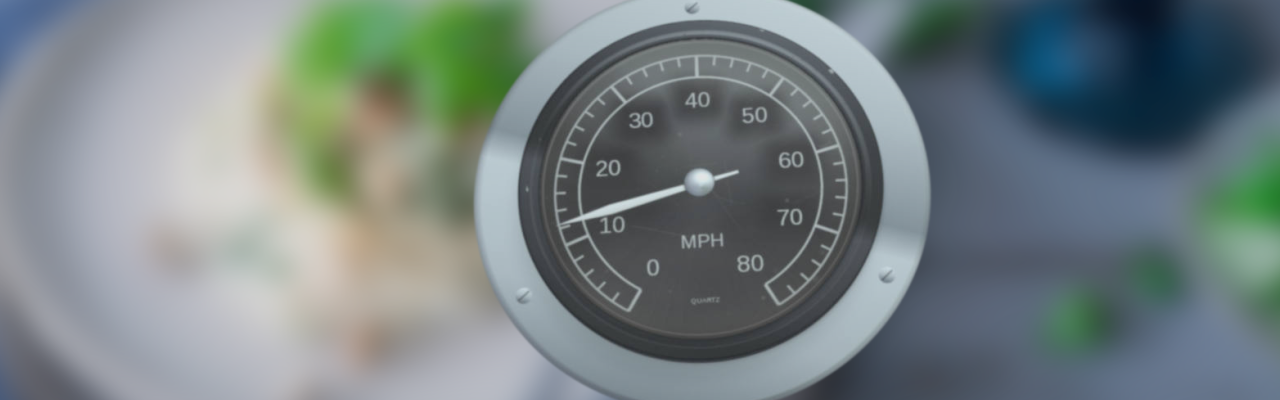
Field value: 12,mph
